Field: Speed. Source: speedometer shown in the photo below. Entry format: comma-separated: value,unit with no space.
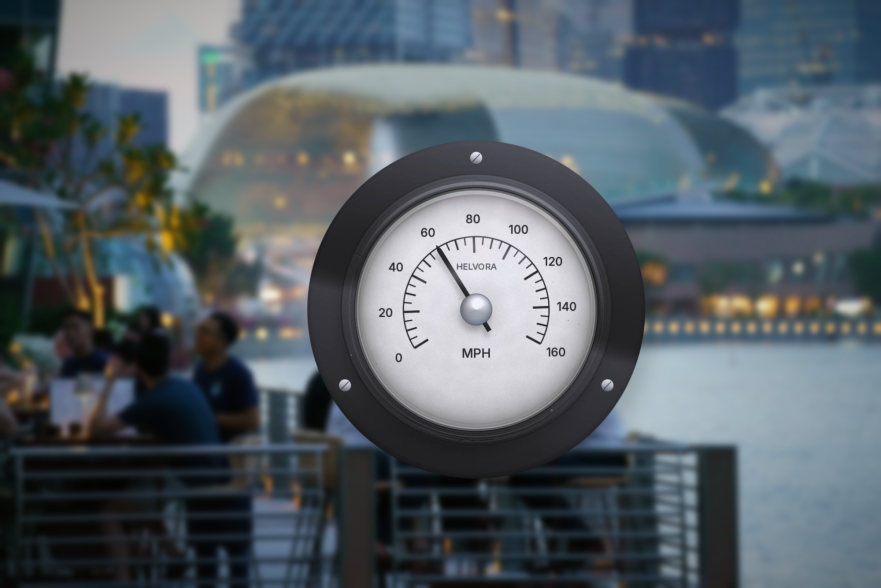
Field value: 60,mph
